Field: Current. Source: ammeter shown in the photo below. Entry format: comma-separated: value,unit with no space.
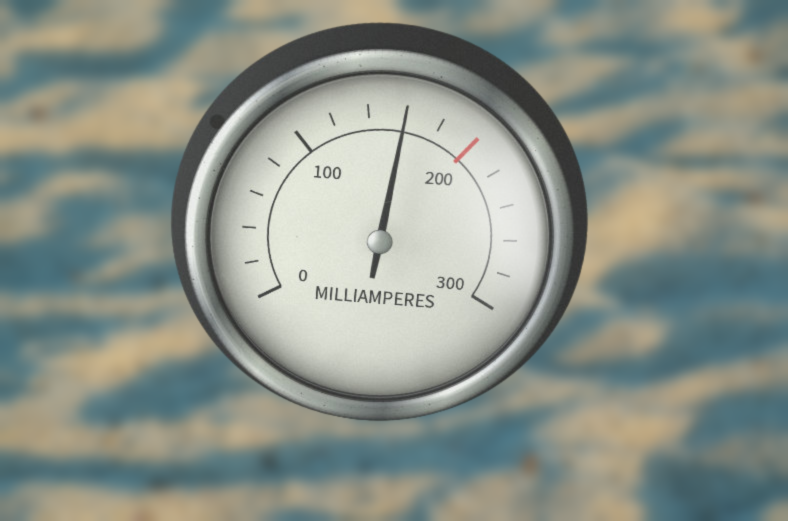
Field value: 160,mA
